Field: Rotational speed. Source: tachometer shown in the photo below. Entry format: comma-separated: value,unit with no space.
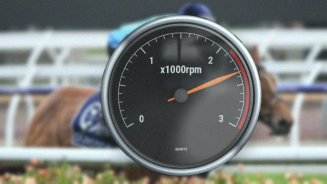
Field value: 2350,rpm
